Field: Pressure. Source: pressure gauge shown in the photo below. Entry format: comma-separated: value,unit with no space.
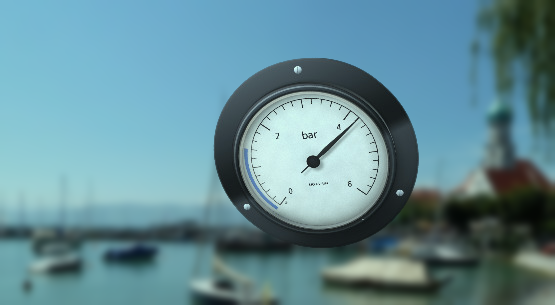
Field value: 4.2,bar
